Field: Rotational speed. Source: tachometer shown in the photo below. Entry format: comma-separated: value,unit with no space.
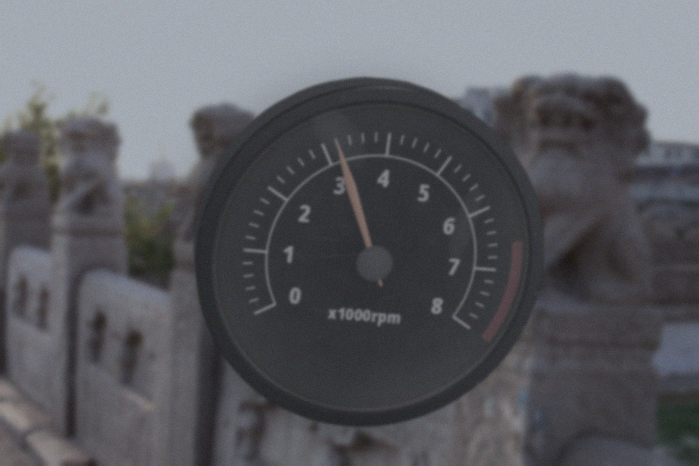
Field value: 3200,rpm
